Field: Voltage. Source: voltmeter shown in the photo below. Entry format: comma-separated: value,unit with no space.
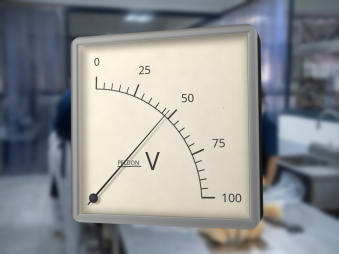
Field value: 47.5,V
